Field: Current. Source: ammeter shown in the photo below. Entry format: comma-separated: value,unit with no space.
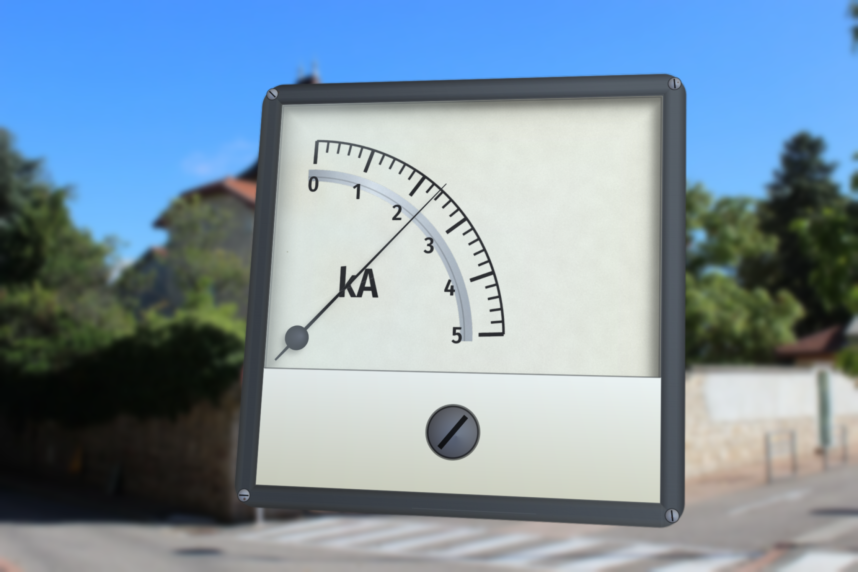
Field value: 2.4,kA
